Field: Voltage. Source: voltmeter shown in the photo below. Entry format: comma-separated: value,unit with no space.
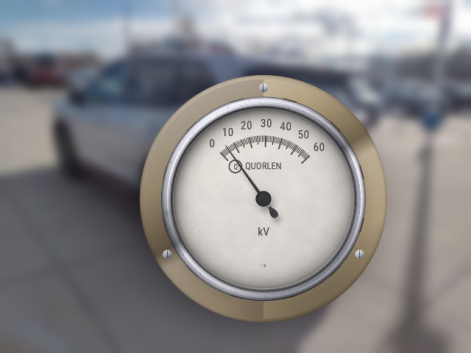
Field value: 5,kV
